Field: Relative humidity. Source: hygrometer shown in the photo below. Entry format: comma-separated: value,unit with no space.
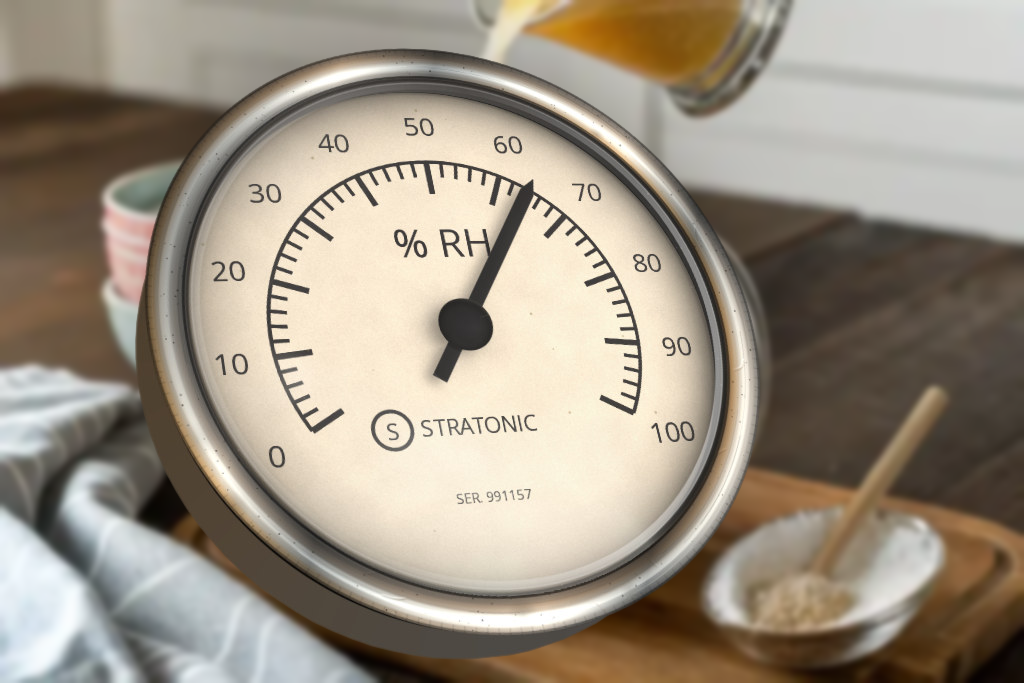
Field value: 64,%
